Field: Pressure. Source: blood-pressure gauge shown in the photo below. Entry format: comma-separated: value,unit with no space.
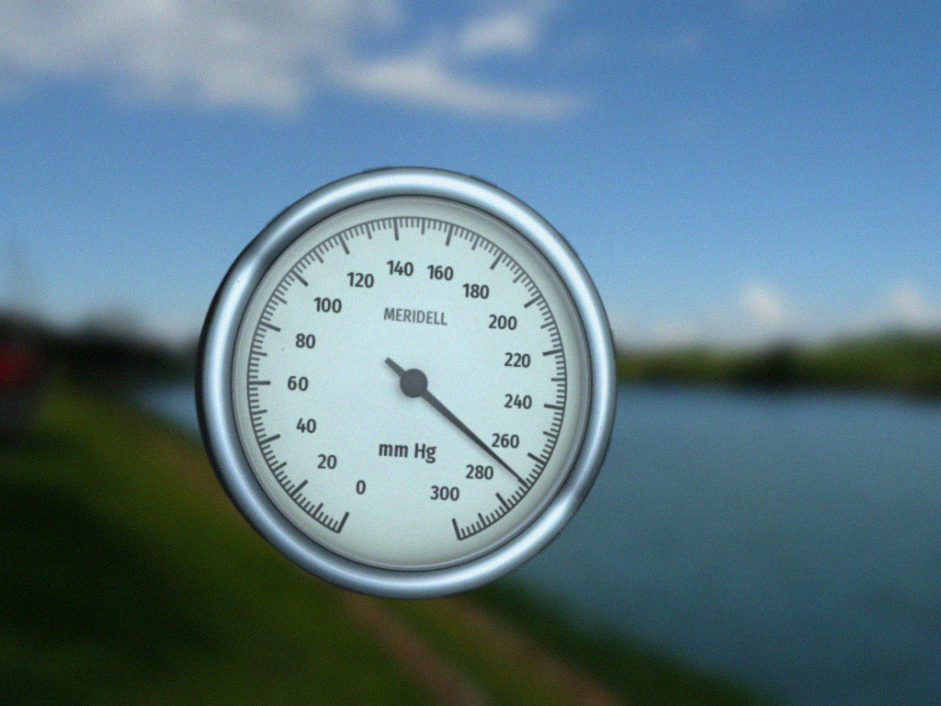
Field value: 270,mmHg
